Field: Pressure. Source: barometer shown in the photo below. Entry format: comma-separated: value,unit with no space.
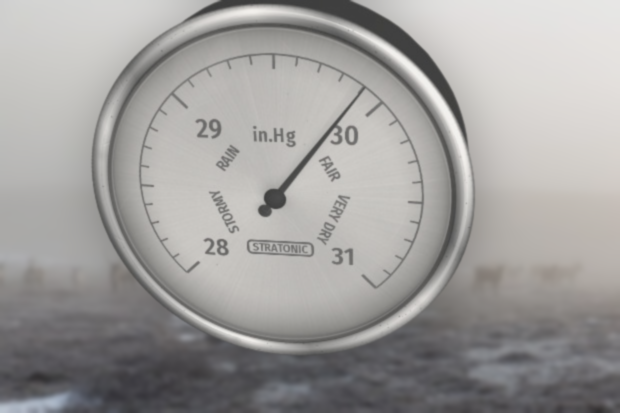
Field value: 29.9,inHg
